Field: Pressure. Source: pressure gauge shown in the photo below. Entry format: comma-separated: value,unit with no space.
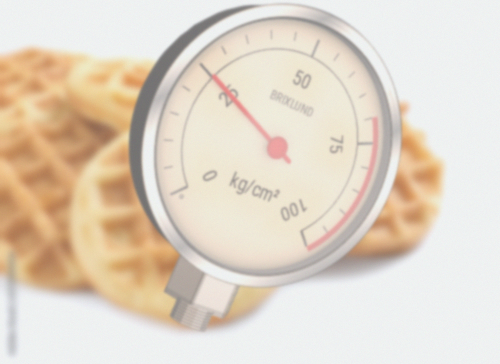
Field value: 25,kg/cm²
